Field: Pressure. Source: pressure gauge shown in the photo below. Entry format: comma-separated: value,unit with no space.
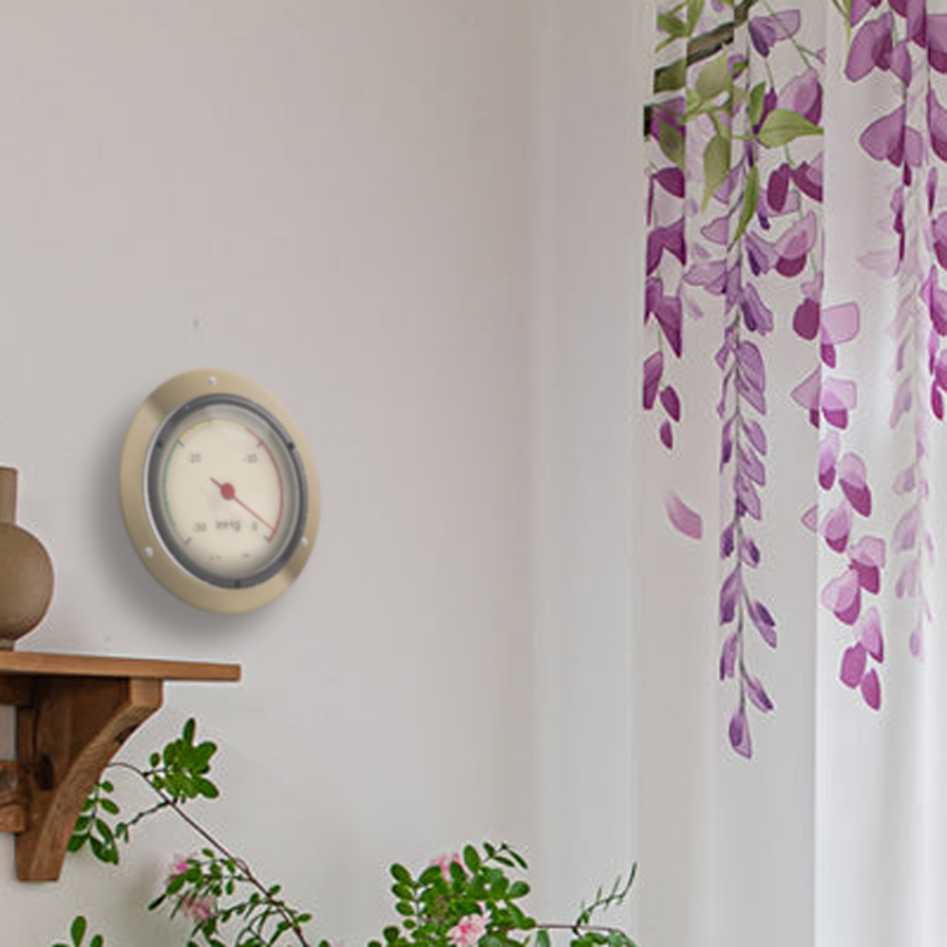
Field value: -1,inHg
